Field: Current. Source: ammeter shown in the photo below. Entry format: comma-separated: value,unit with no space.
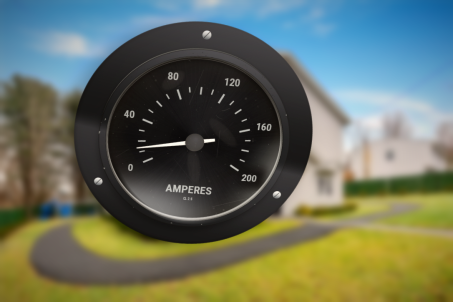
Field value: 15,A
